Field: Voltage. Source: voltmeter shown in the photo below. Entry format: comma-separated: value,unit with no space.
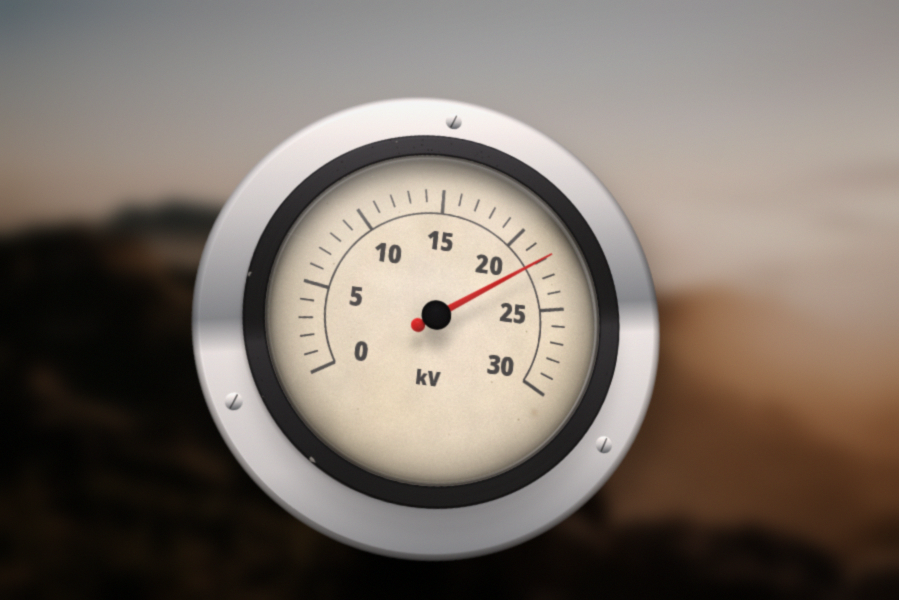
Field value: 22,kV
